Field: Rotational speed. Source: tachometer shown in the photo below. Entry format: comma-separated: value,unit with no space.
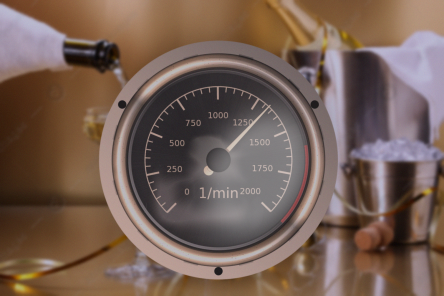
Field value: 1325,rpm
